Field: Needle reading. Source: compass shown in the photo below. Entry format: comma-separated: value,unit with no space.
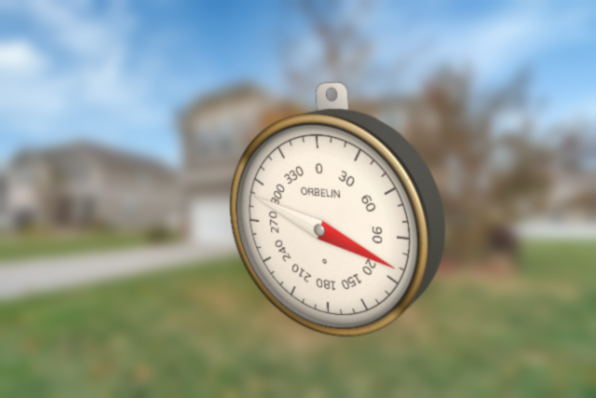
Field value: 110,°
